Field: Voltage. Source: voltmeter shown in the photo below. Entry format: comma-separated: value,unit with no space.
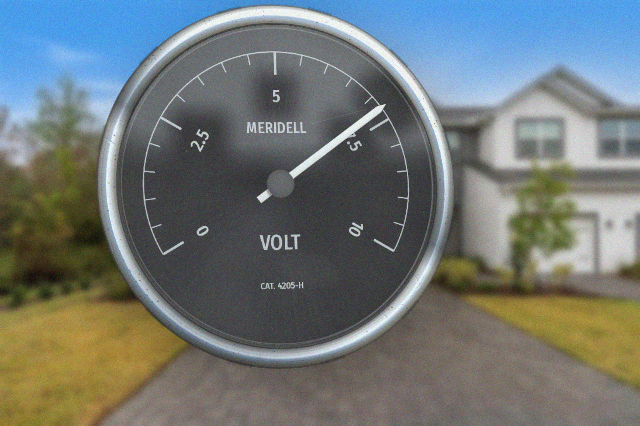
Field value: 7.25,V
